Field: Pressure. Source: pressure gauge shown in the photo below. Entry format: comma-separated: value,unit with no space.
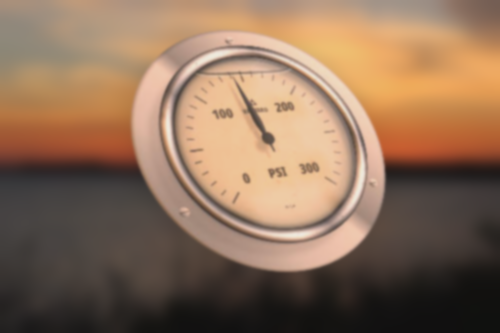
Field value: 140,psi
